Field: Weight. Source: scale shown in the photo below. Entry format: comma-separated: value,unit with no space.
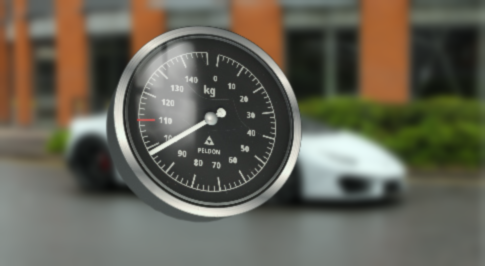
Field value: 98,kg
